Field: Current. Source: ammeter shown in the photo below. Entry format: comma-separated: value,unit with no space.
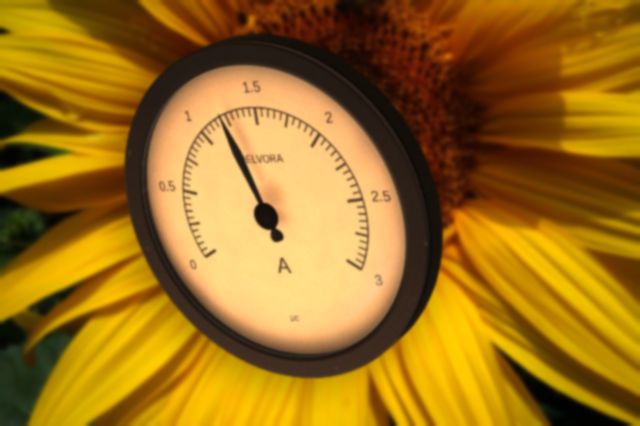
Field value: 1.25,A
